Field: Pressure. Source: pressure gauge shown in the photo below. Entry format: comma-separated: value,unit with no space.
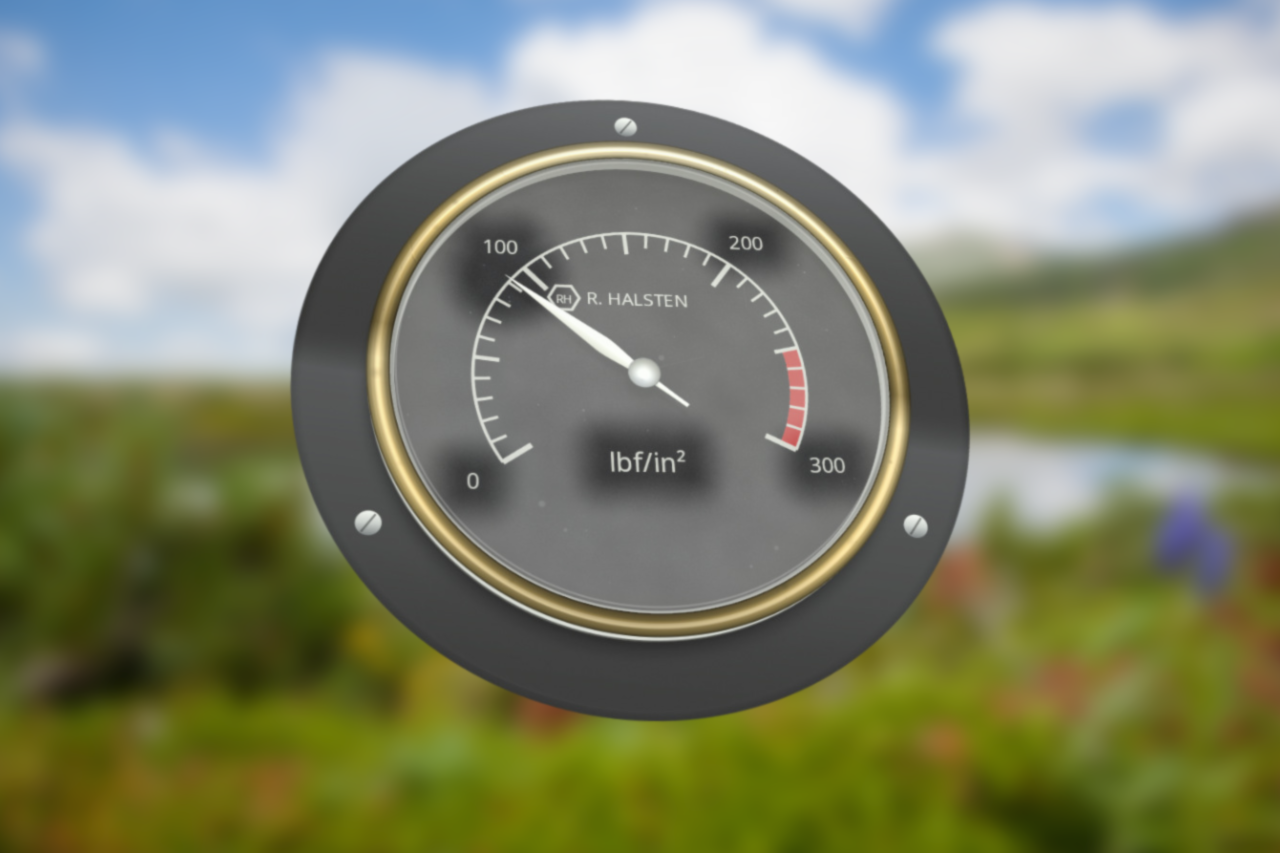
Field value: 90,psi
